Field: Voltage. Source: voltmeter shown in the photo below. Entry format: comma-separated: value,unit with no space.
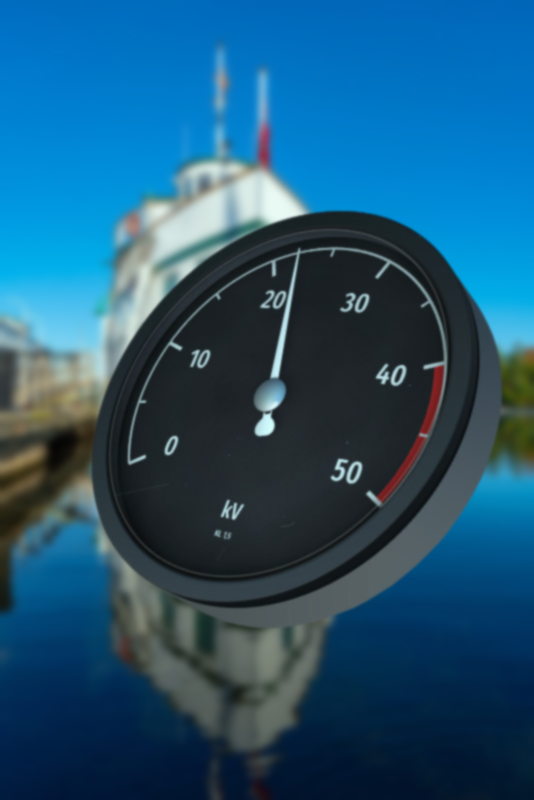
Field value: 22.5,kV
